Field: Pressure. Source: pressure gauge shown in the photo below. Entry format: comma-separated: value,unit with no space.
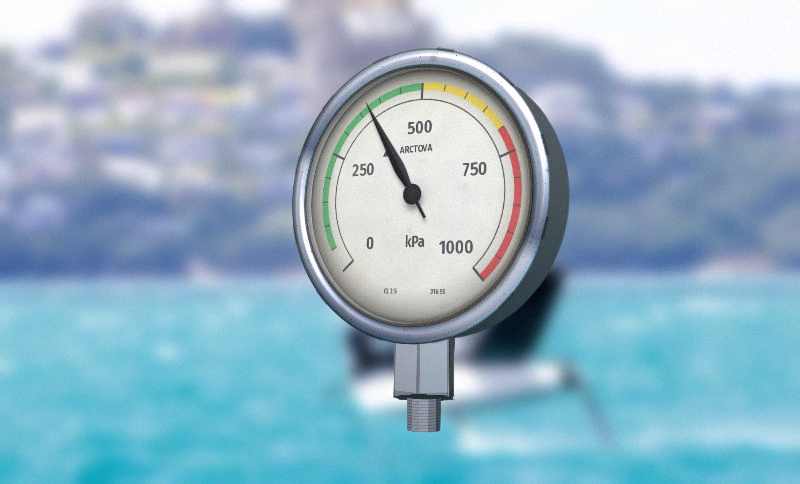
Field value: 375,kPa
